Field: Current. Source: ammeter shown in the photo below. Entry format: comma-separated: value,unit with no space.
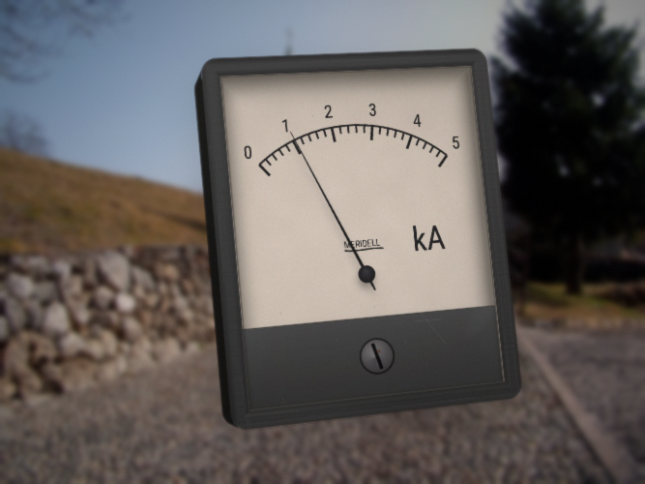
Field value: 1,kA
